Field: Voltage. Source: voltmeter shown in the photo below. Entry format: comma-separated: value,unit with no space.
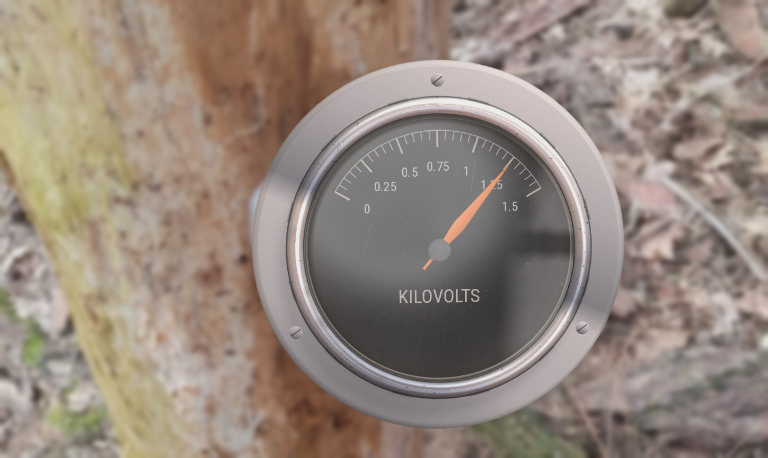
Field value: 1.25,kV
